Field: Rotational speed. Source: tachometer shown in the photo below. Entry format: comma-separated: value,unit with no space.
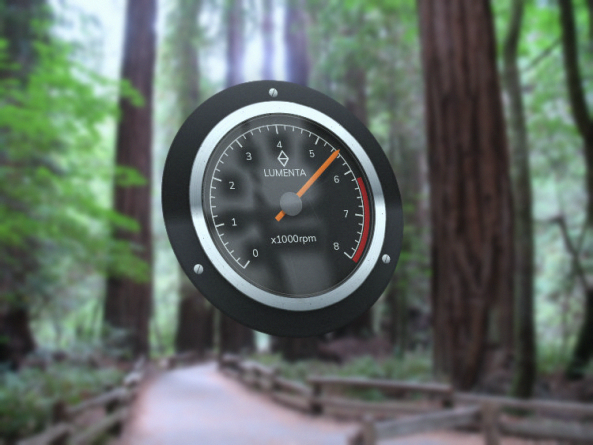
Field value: 5500,rpm
